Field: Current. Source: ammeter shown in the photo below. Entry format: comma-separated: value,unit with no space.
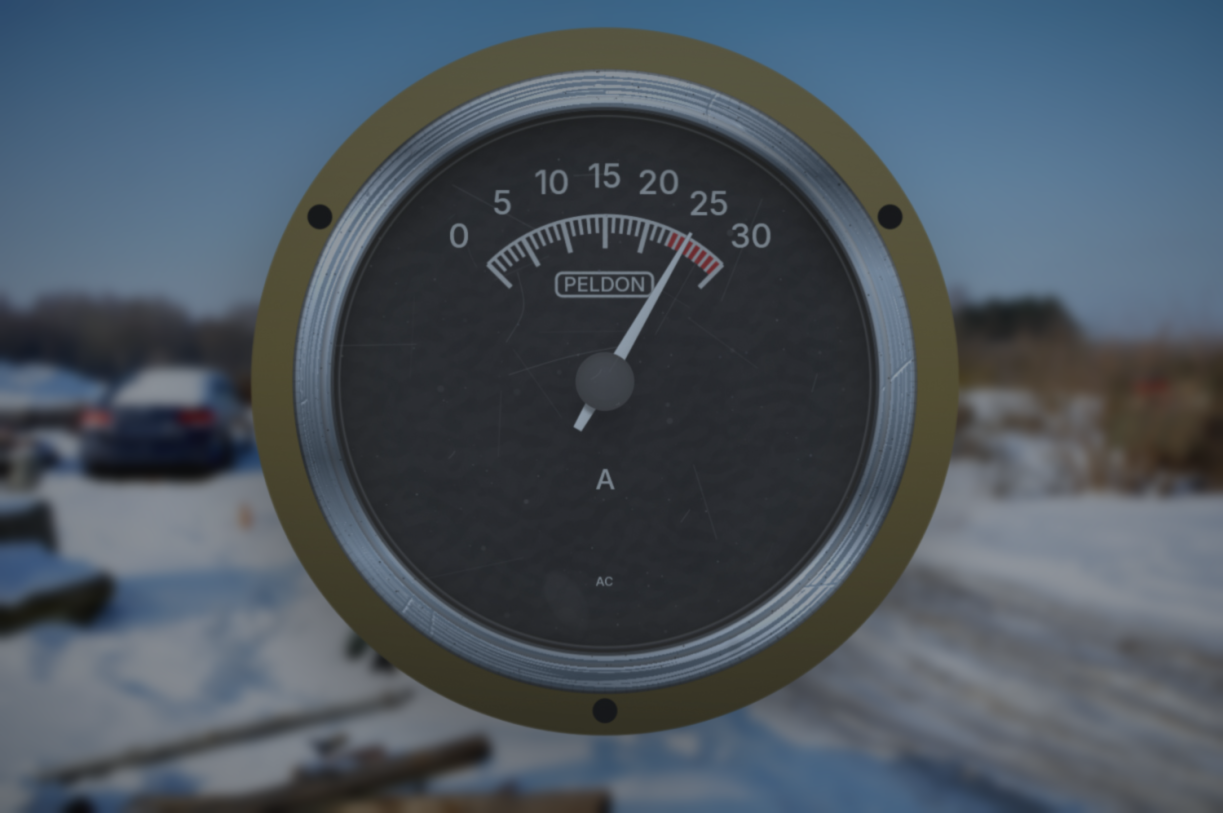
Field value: 25,A
